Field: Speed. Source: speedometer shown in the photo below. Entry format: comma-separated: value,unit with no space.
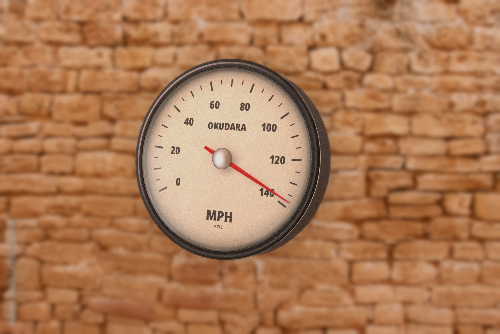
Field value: 137.5,mph
